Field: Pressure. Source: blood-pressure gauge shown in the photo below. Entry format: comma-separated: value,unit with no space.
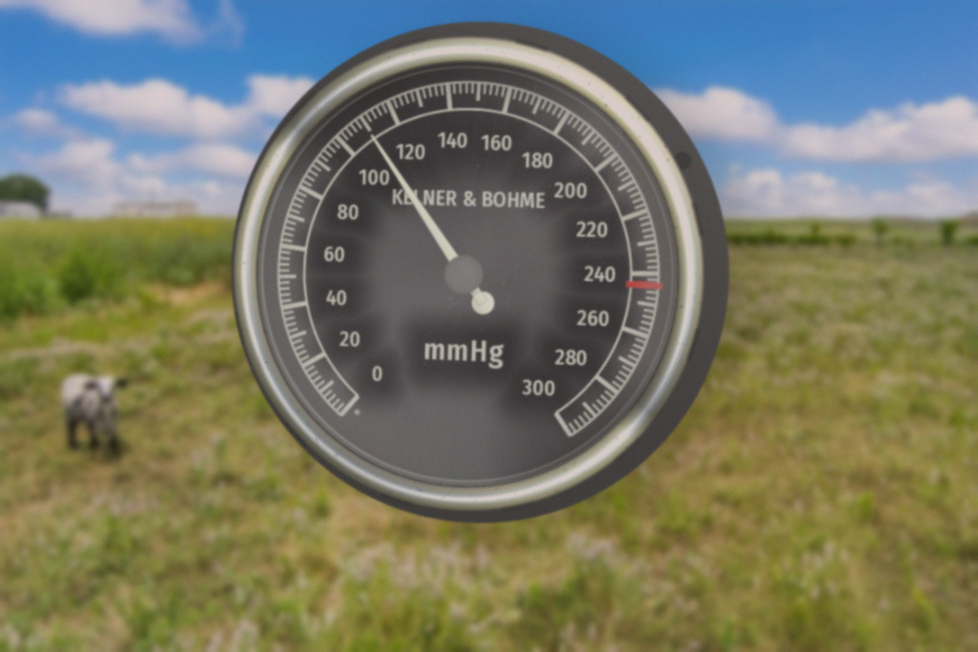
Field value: 110,mmHg
